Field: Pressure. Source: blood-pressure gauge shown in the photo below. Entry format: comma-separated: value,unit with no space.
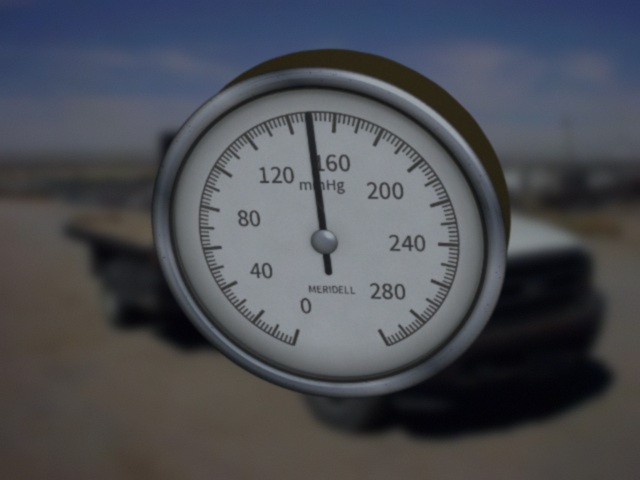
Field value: 150,mmHg
